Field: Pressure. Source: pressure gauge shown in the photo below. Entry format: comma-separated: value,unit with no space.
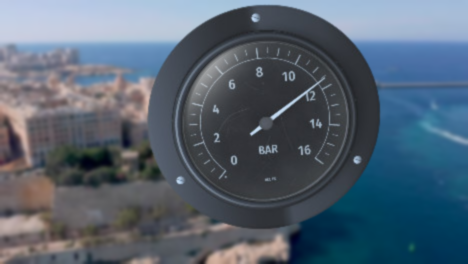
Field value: 11.5,bar
